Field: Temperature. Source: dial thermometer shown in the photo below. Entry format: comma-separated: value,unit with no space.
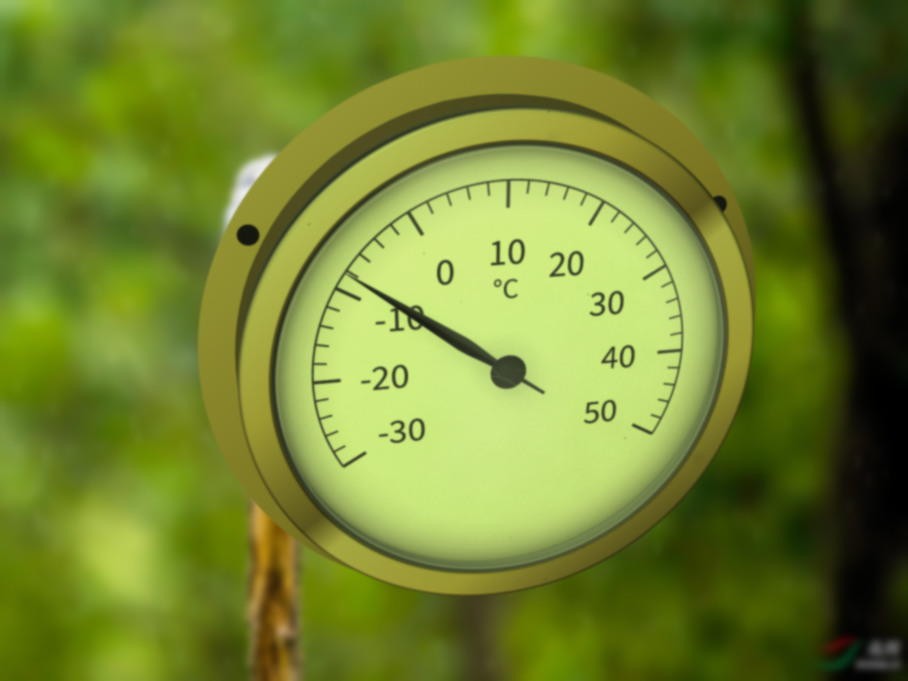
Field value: -8,°C
